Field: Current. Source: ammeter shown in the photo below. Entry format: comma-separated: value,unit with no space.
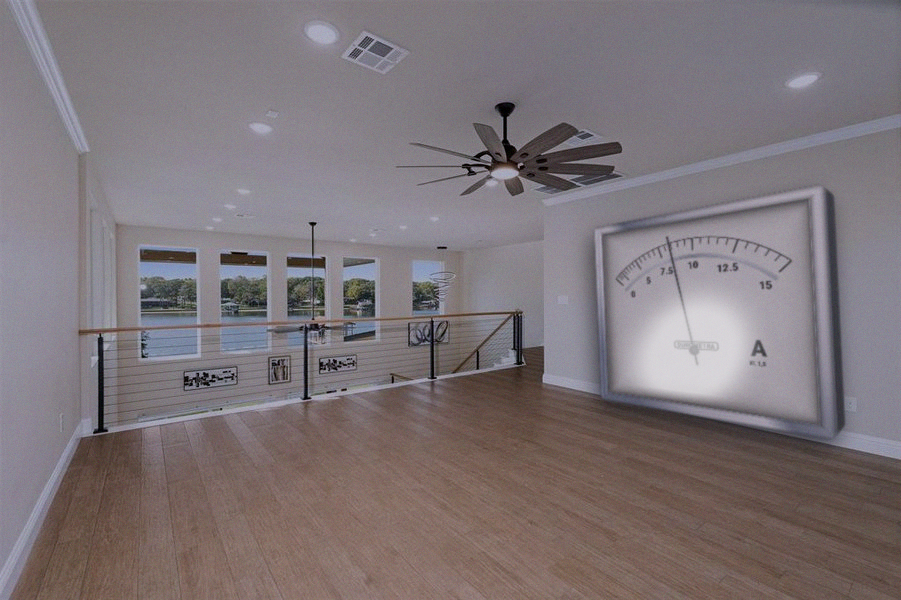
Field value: 8.5,A
